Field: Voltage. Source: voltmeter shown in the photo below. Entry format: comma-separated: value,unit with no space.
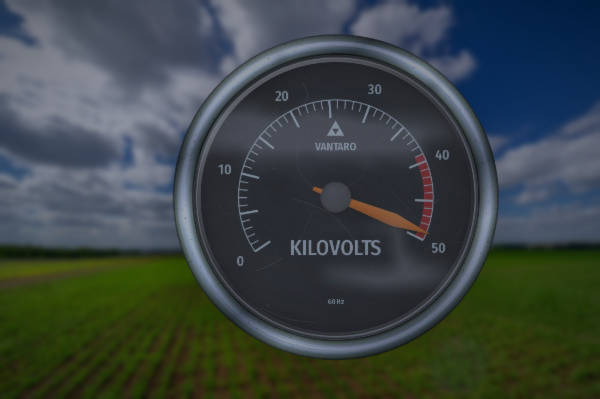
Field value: 49,kV
